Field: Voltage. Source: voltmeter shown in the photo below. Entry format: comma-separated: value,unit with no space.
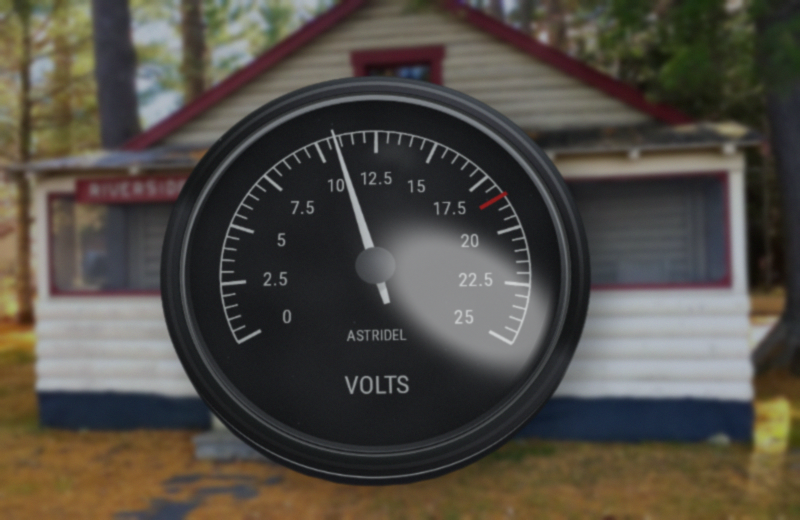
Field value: 10.75,V
